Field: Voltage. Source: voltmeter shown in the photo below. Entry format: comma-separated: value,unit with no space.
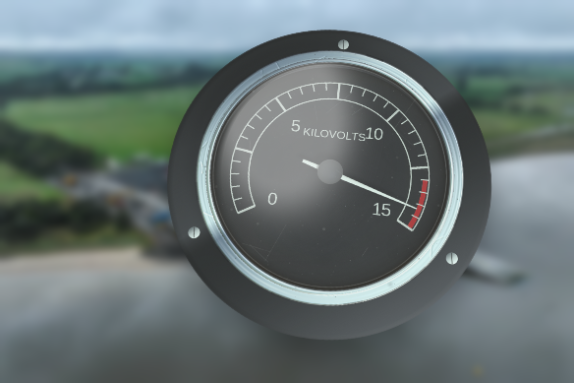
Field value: 14.25,kV
